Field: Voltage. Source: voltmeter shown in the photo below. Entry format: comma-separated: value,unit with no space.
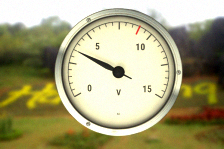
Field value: 3.5,V
